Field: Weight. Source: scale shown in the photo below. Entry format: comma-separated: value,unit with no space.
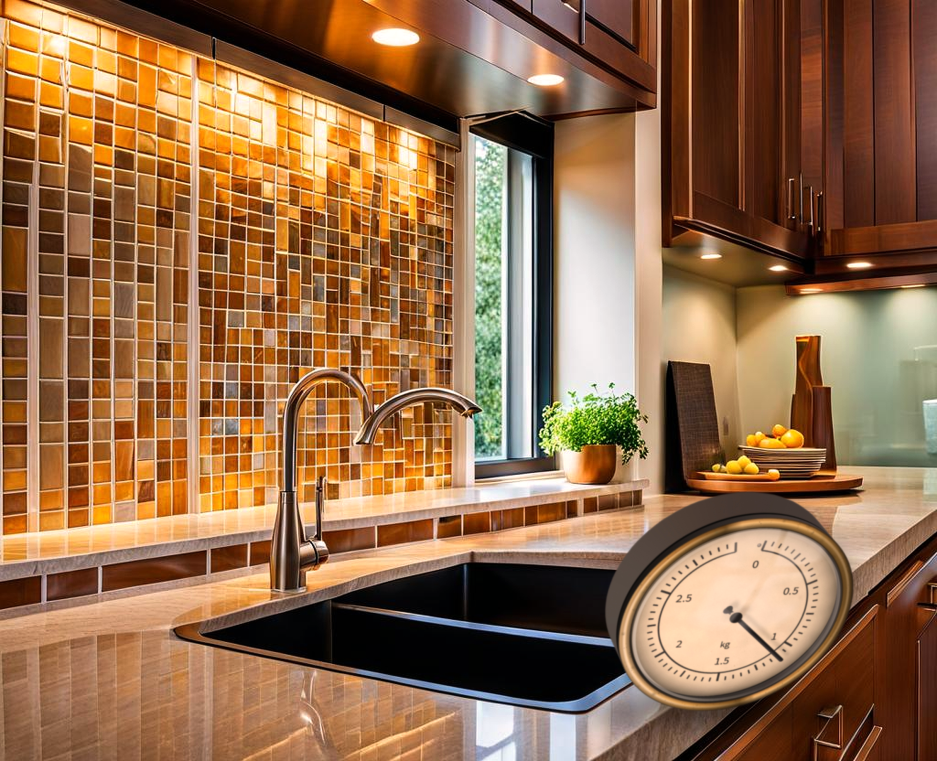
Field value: 1.1,kg
